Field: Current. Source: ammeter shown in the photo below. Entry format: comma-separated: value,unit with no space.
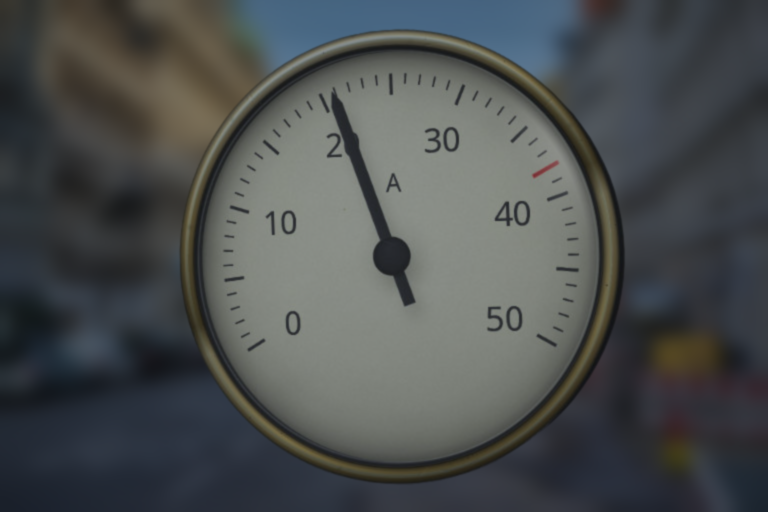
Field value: 21,A
